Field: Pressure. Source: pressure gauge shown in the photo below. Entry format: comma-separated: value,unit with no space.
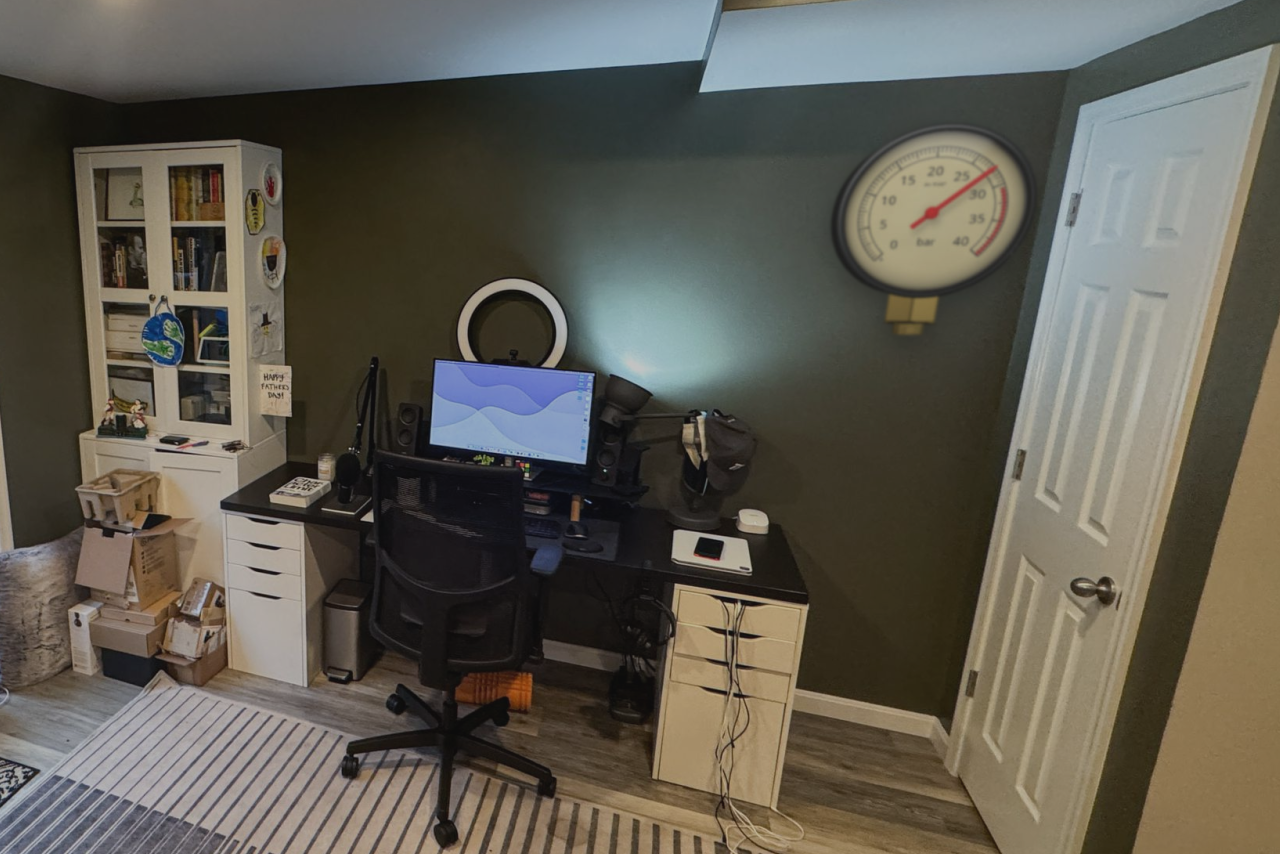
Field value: 27.5,bar
